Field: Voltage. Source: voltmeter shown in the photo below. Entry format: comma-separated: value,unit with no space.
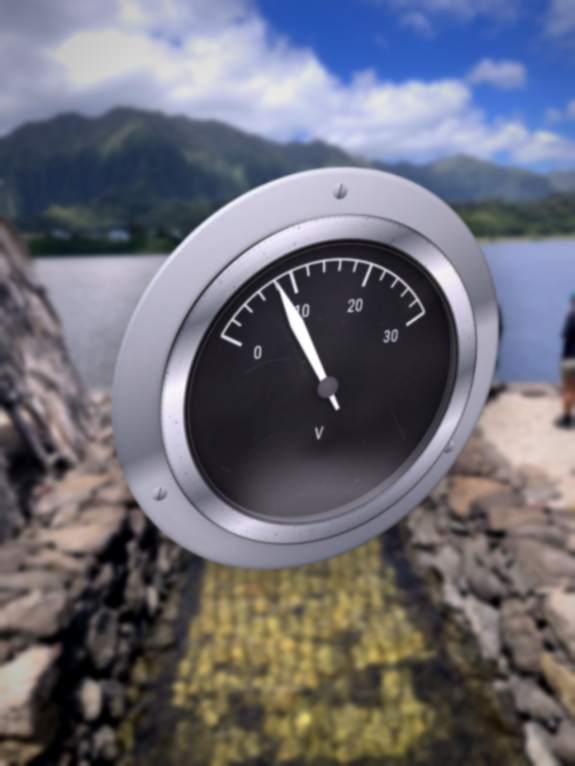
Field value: 8,V
